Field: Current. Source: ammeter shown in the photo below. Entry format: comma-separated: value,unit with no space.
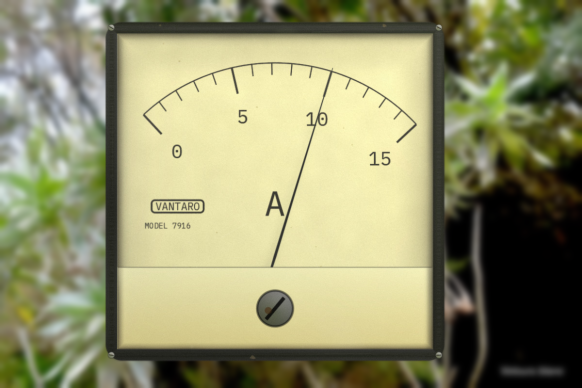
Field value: 10,A
